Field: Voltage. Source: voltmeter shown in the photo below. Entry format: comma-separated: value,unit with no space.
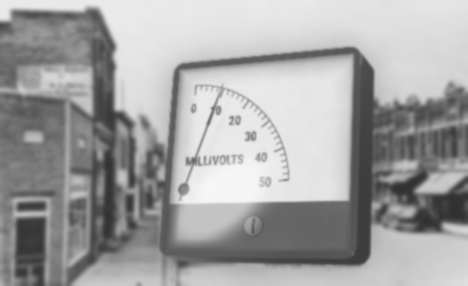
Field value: 10,mV
